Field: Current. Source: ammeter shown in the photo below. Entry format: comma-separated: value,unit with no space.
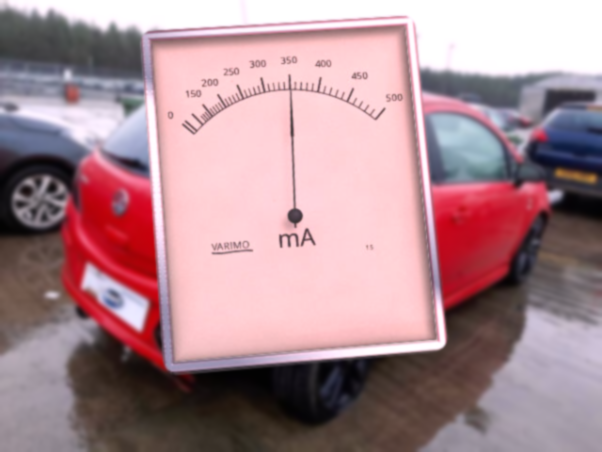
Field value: 350,mA
